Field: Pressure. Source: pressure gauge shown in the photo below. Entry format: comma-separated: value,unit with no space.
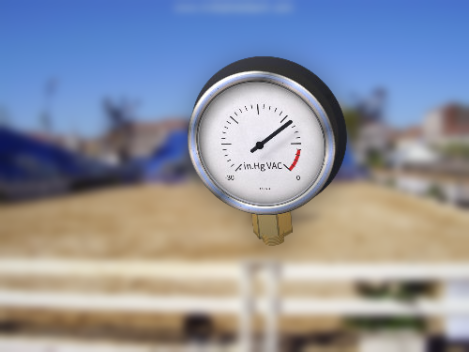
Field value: -9,inHg
